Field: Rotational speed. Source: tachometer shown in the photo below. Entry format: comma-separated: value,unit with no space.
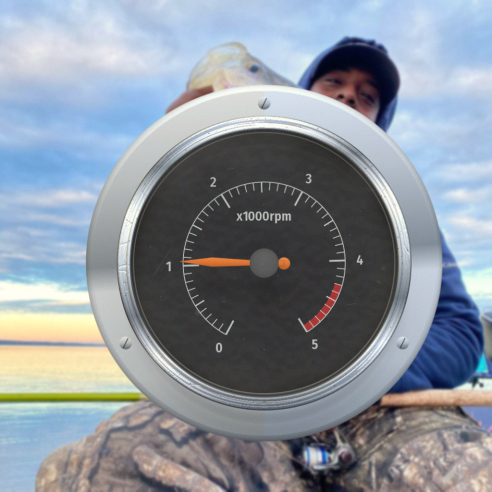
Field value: 1050,rpm
